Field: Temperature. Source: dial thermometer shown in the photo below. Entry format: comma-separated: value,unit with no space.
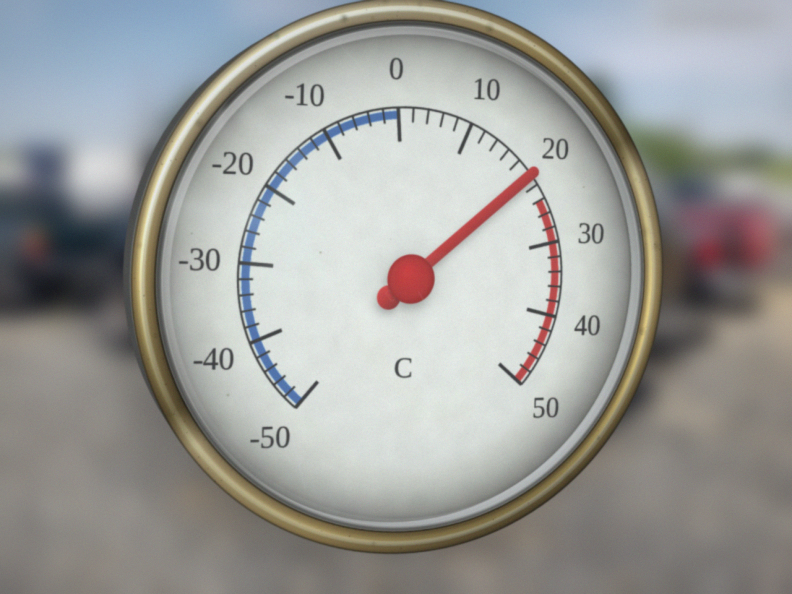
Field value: 20,°C
